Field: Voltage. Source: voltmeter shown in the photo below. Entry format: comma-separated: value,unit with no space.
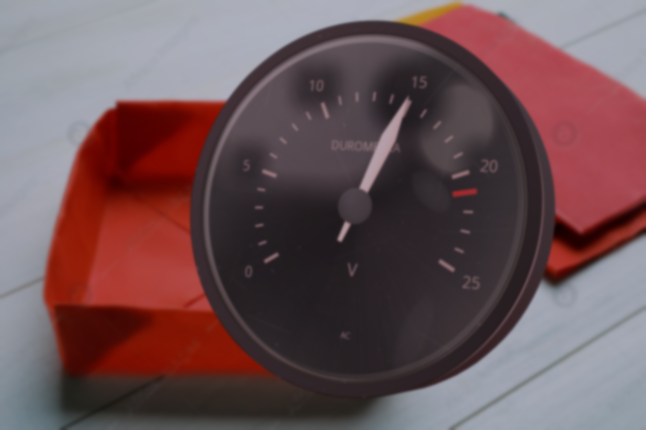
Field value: 15,V
